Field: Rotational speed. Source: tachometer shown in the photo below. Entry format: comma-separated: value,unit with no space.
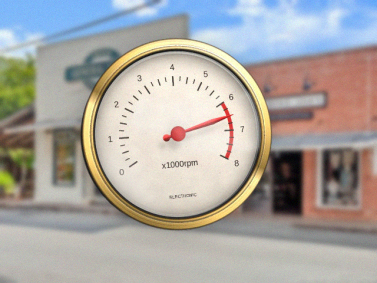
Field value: 6500,rpm
